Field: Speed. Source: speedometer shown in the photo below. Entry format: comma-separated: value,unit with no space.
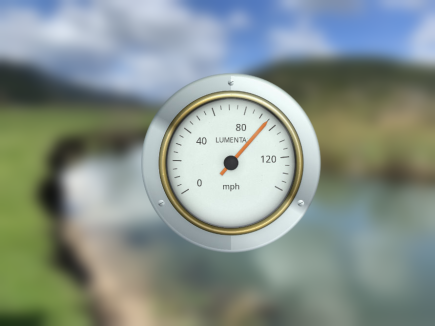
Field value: 95,mph
